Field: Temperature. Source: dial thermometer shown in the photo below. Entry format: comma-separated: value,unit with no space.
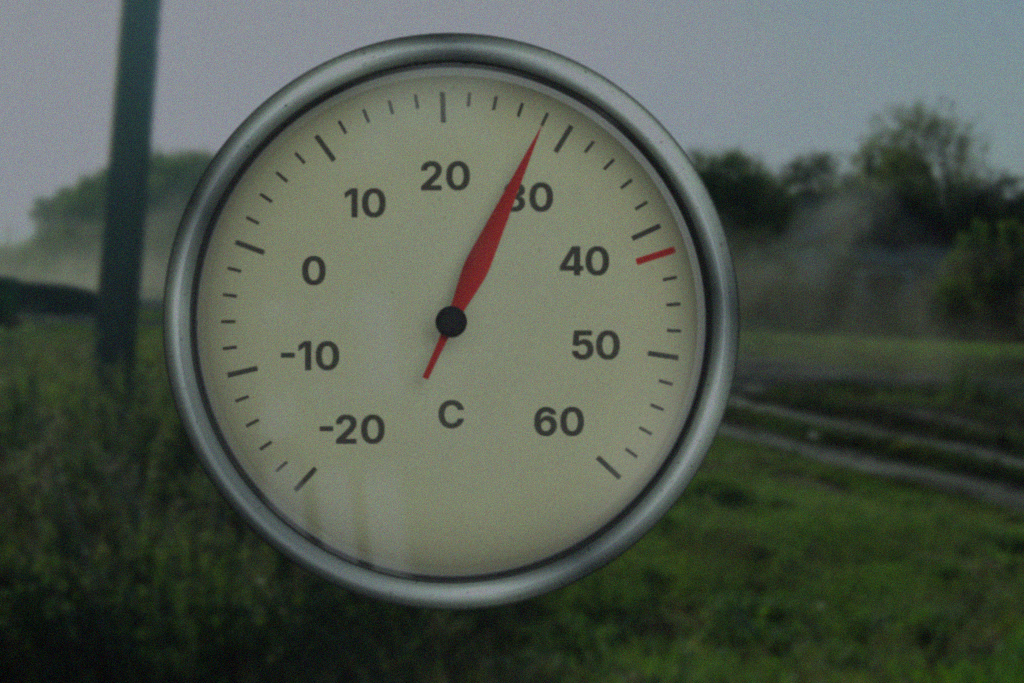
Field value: 28,°C
